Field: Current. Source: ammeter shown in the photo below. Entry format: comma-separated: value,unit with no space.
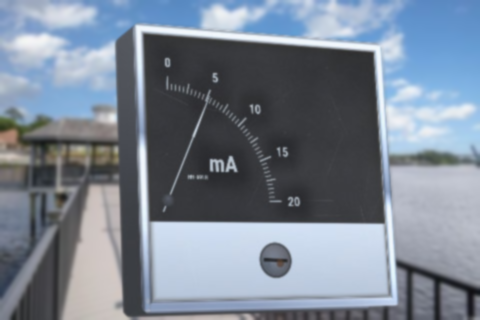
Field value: 5,mA
